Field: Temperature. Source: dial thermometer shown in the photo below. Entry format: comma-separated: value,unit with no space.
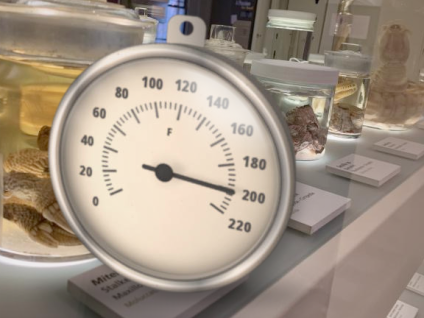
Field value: 200,°F
